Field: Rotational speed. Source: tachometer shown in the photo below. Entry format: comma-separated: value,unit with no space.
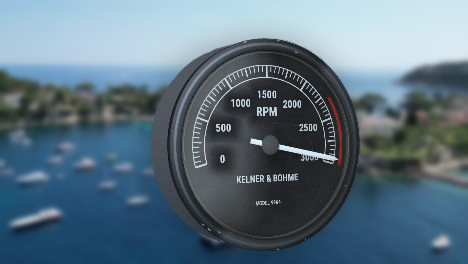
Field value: 2950,rpm
